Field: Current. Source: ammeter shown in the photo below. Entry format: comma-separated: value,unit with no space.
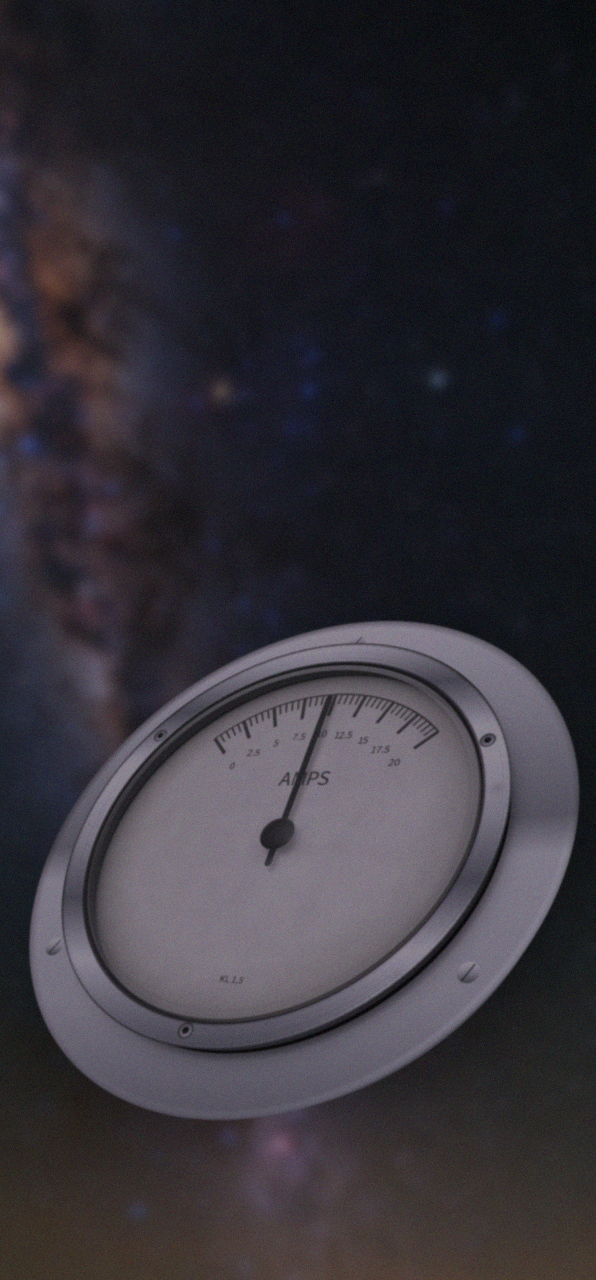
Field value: 10,A
